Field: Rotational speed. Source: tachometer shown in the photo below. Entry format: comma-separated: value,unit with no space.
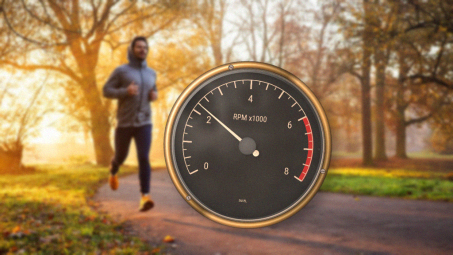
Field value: 2250,rpm
